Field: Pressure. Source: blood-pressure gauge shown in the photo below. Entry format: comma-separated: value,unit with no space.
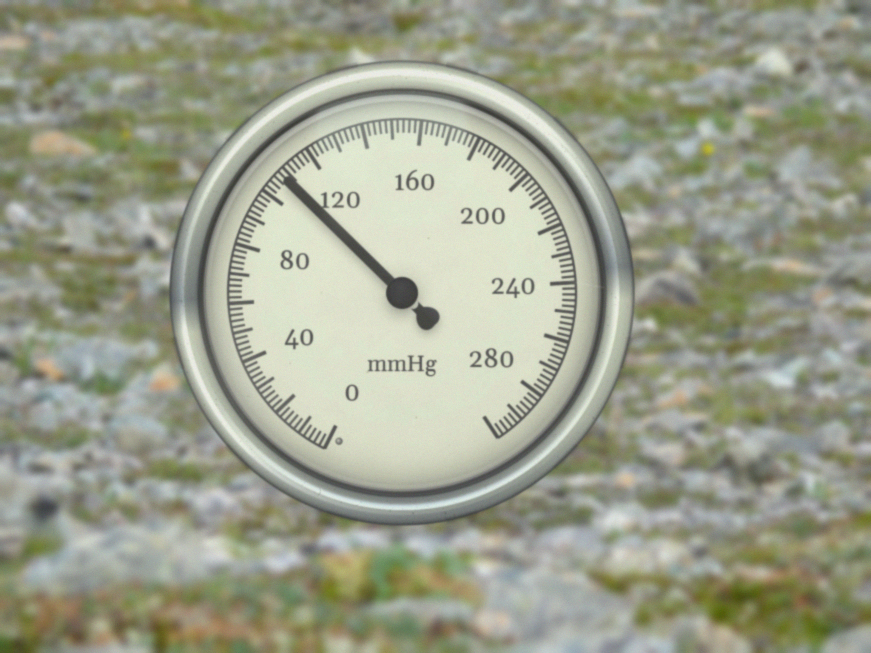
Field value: 108,mmHg
